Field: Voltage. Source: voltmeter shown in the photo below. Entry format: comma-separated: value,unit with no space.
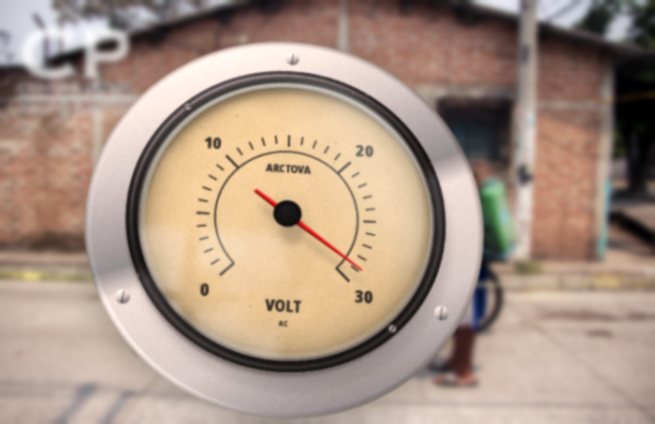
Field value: 29,V
